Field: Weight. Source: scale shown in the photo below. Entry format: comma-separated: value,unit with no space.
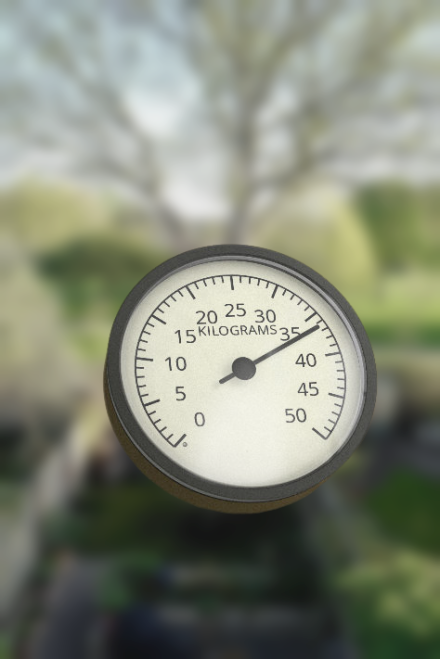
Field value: 36.5,kg
